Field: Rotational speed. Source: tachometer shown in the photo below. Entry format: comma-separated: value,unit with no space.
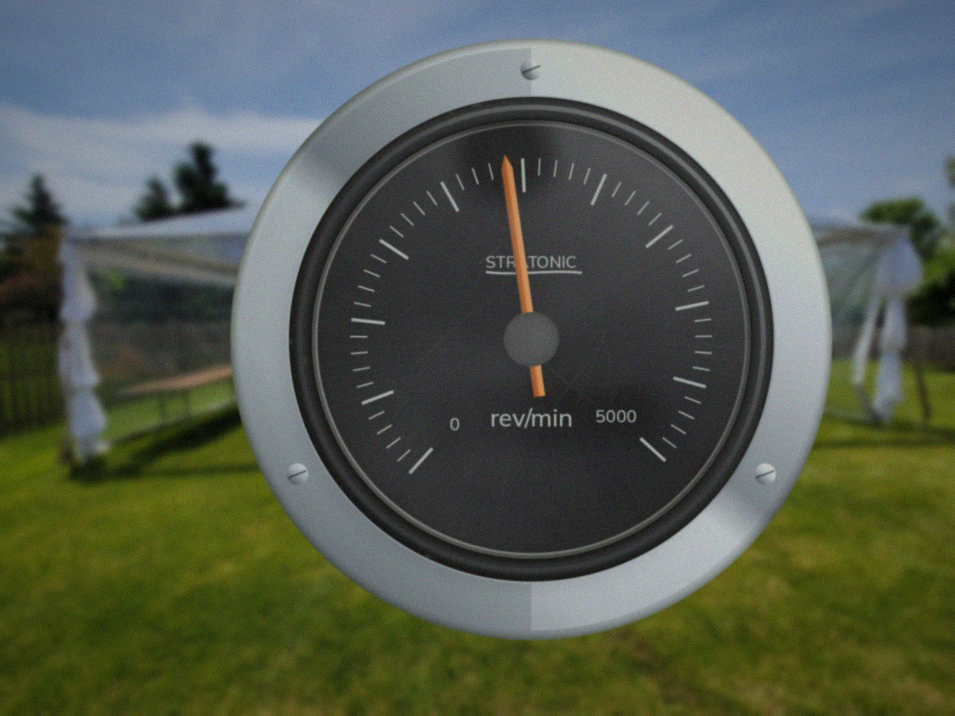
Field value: 2400,rpm
